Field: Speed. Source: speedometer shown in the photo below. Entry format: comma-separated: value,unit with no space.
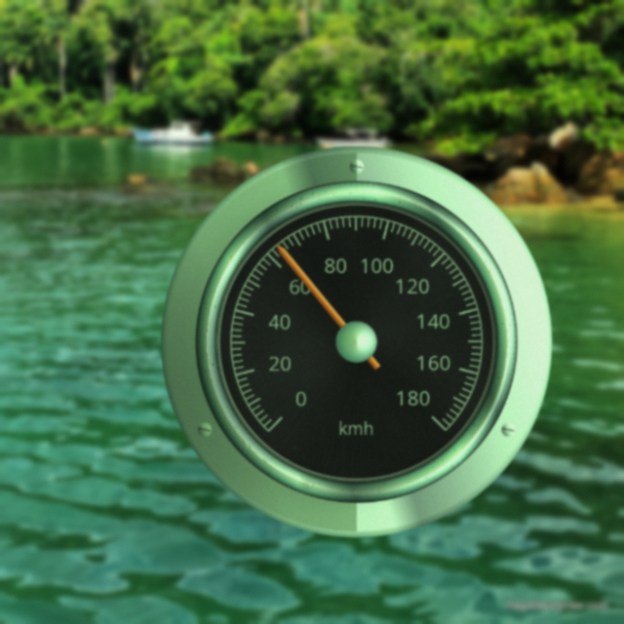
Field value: 64,km/h
